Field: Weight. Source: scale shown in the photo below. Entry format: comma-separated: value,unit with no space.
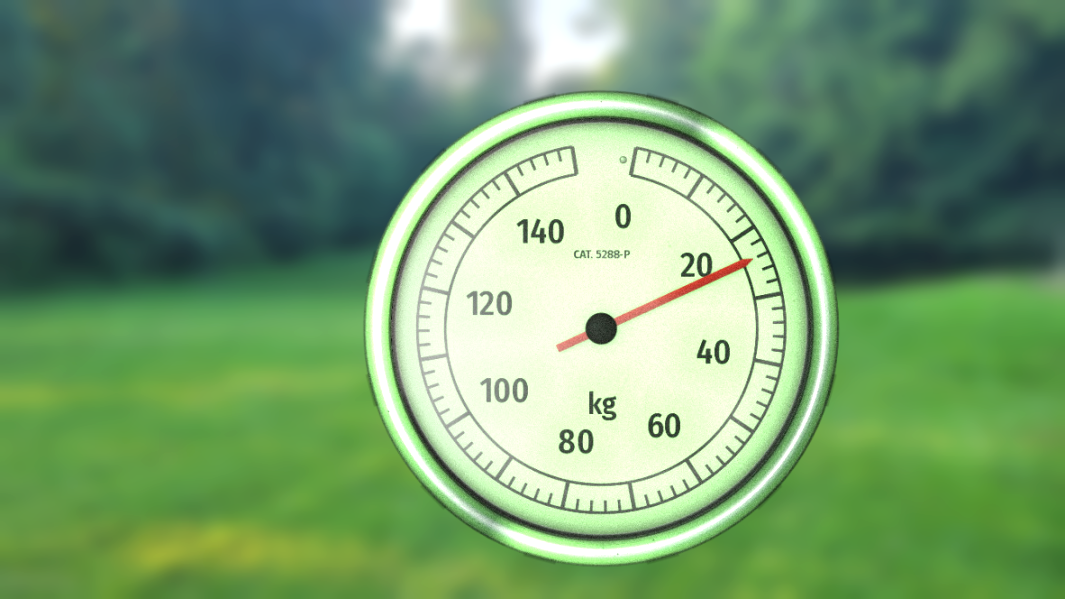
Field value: 24,kg
